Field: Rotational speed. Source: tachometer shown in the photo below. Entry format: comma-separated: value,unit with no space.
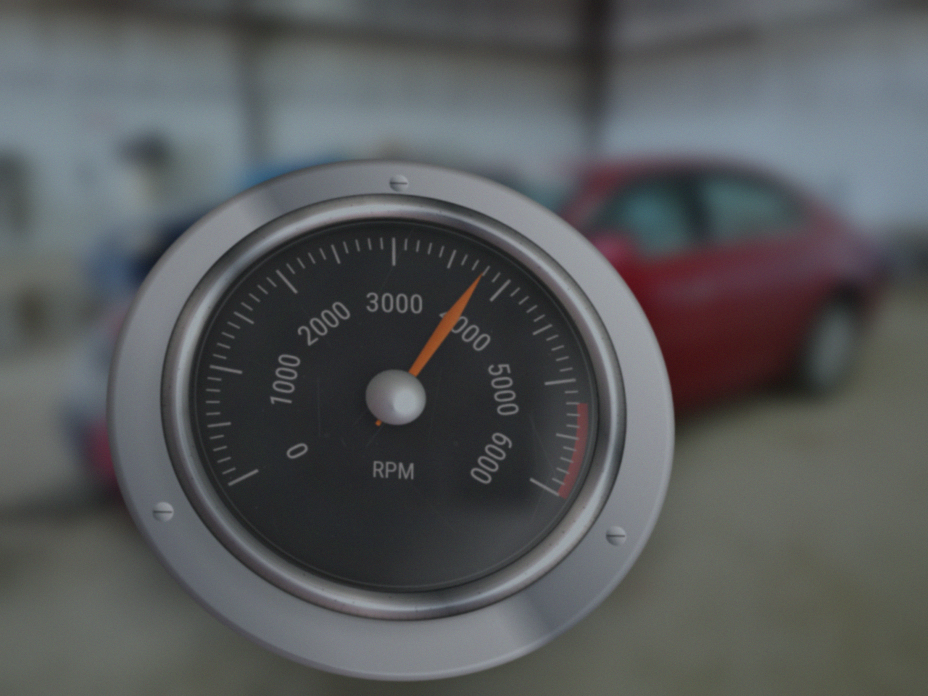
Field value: 3800,rpm
